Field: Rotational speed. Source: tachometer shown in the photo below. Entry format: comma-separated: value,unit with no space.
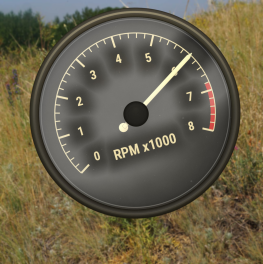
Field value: 6000,rpm
